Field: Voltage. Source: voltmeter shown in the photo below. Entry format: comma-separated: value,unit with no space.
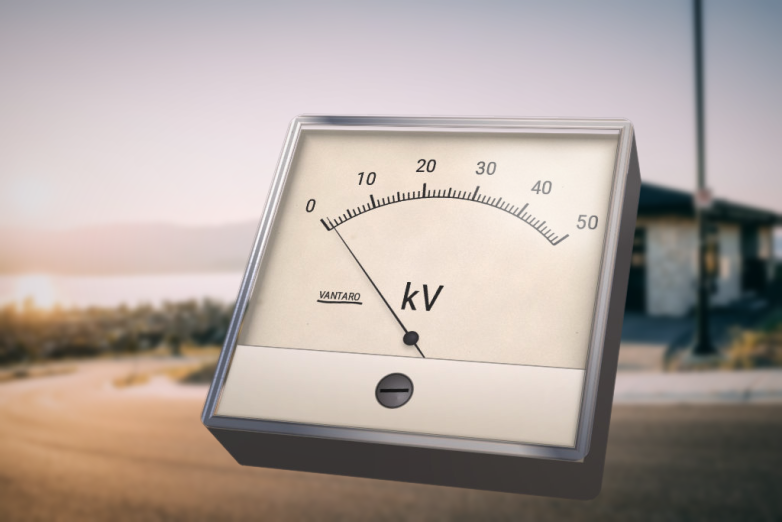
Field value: 1,kV
